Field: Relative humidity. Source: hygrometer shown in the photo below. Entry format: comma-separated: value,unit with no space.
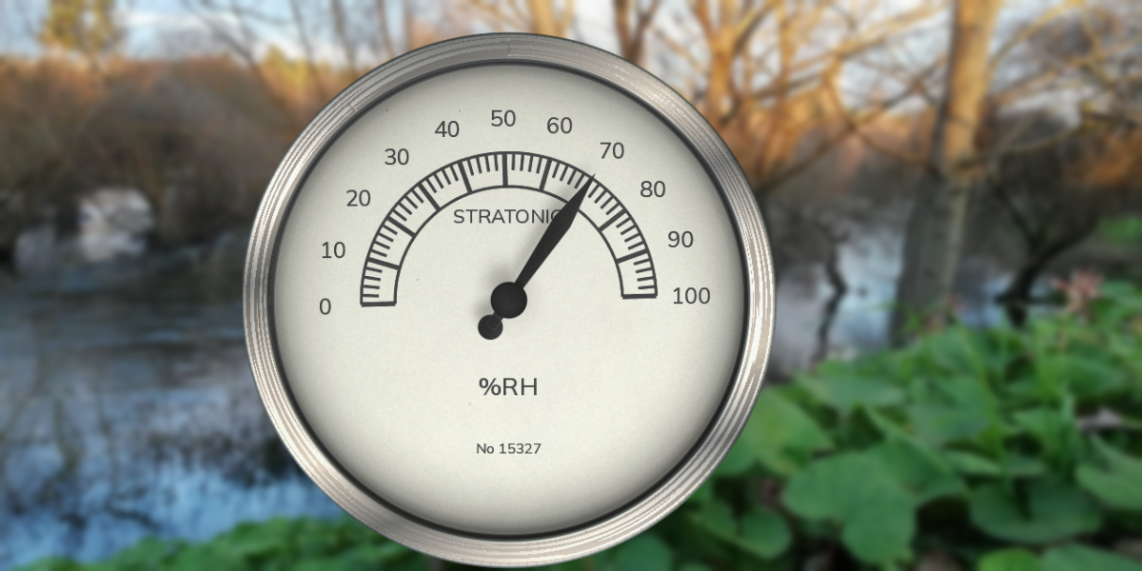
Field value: 70,%
